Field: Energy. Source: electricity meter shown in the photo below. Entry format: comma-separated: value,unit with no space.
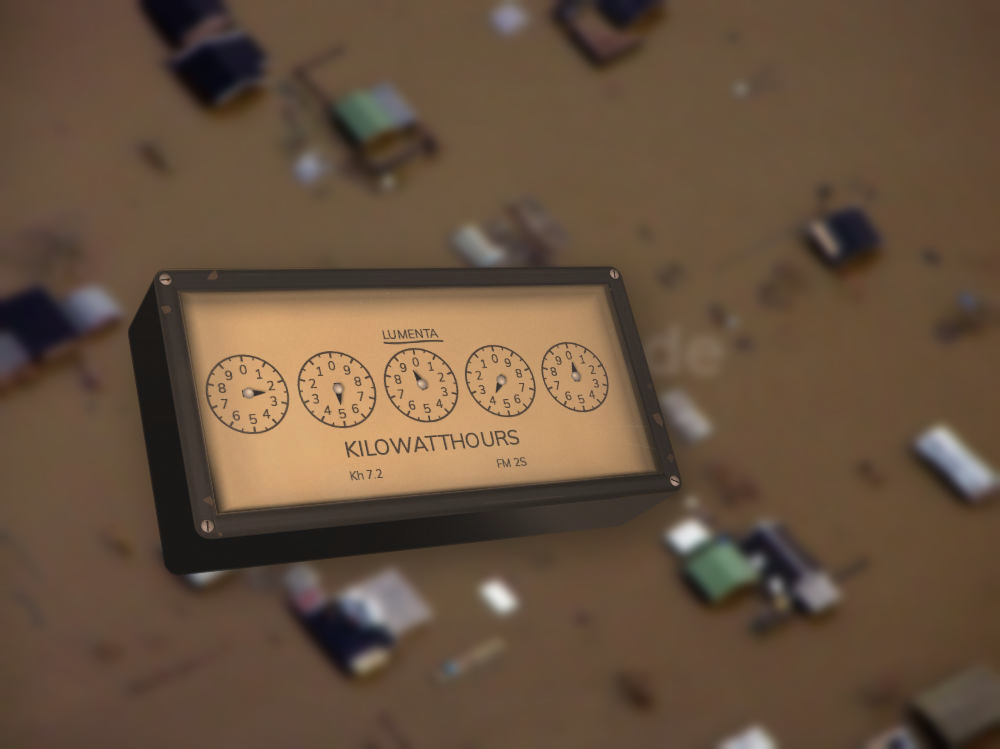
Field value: 24940,kWh
